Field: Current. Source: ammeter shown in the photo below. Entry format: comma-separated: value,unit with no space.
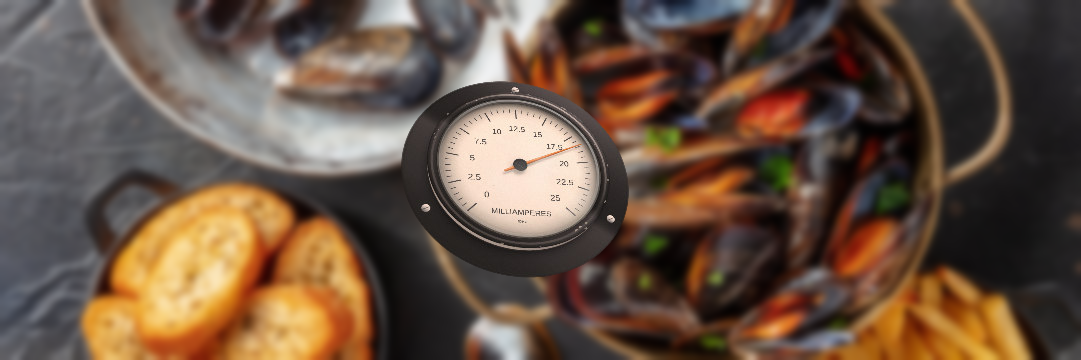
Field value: 18.5,mA
